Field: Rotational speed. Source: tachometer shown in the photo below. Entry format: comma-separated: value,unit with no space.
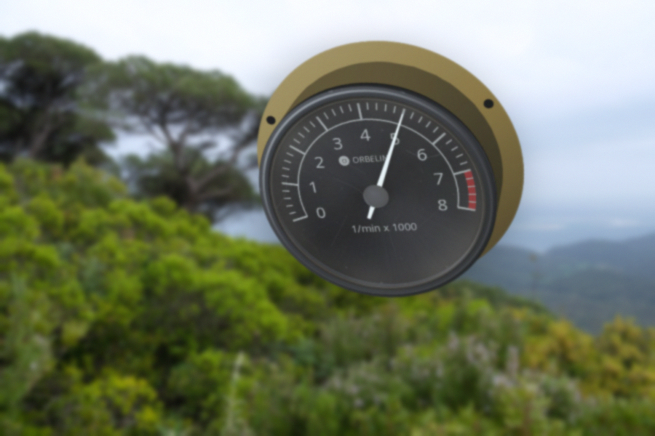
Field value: 5000,rpm
